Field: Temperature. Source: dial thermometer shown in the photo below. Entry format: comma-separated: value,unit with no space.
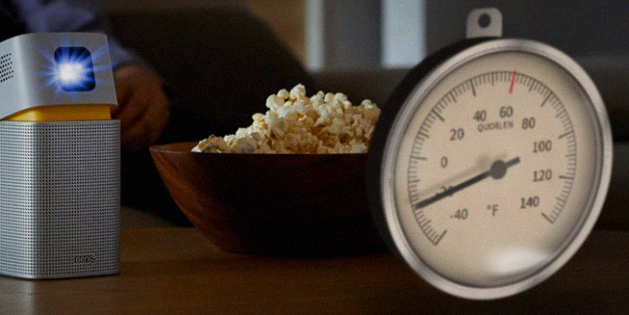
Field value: -20,°F
